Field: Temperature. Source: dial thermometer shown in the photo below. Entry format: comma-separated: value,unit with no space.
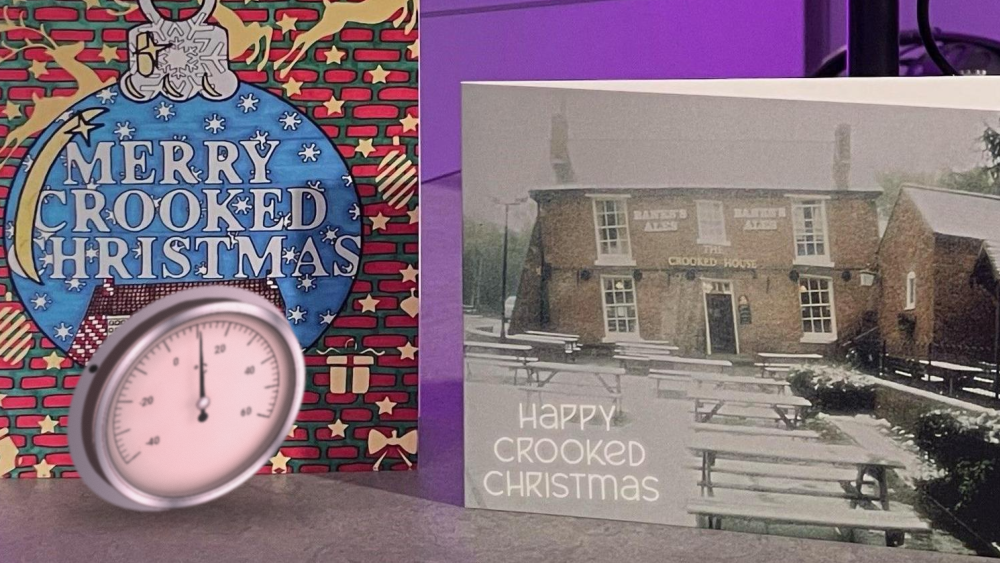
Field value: 10,°C
